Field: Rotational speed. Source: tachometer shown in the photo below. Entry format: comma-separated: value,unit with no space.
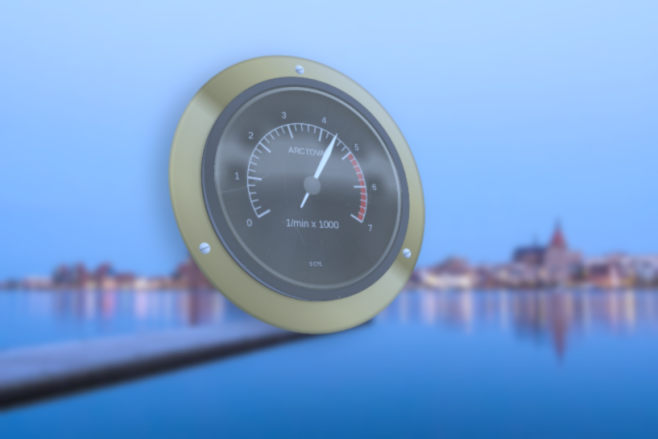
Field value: 4400,rpm
